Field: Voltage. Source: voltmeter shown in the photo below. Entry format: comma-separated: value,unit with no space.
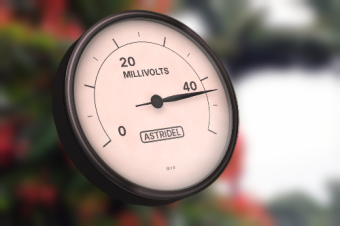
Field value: 42.5,mV
